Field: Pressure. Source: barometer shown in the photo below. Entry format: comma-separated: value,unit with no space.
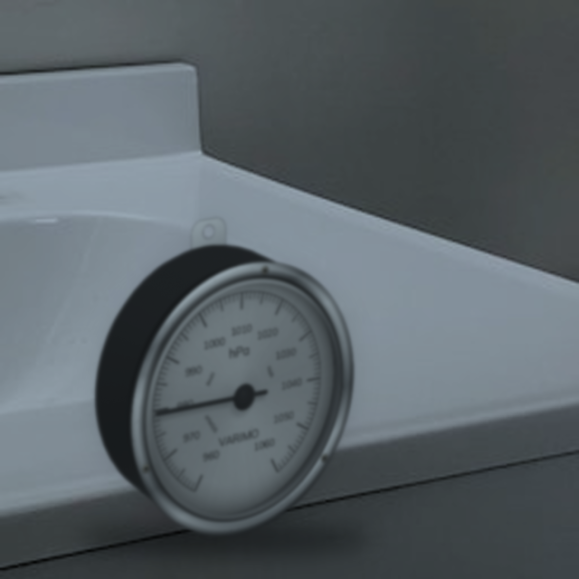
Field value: 980,hPa
